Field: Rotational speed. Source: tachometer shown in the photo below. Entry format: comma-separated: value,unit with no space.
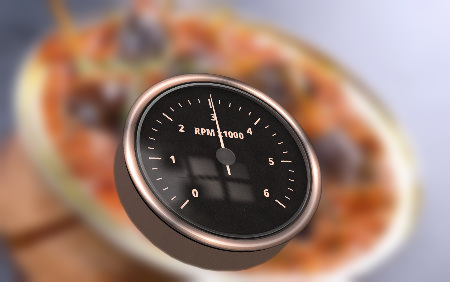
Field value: 3000,rpm
